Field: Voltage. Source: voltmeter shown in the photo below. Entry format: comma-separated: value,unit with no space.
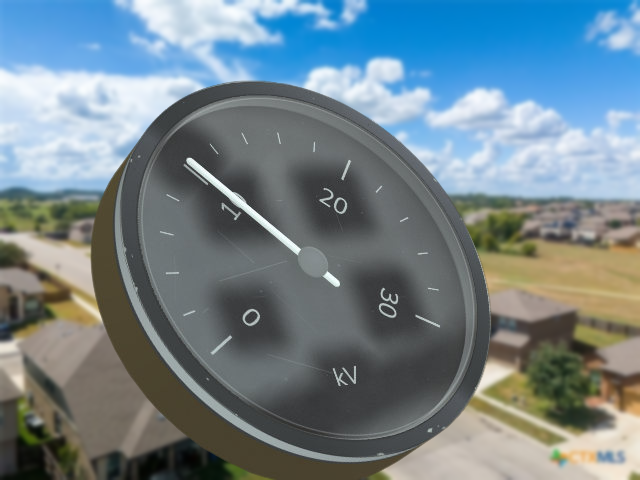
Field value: 10,kV
